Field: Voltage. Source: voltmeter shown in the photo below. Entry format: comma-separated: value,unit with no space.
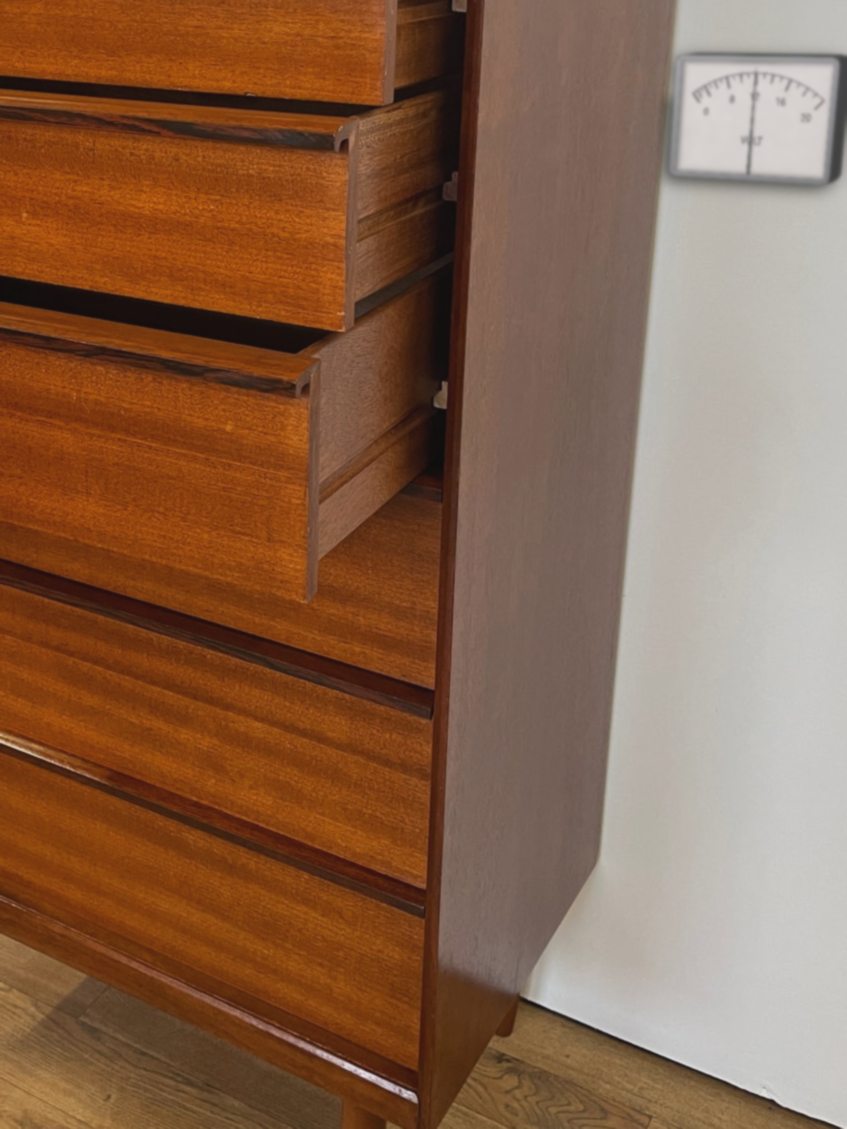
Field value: 12,V
